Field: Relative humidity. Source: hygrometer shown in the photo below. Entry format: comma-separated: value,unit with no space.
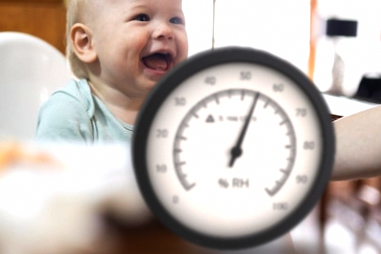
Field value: 55,%
